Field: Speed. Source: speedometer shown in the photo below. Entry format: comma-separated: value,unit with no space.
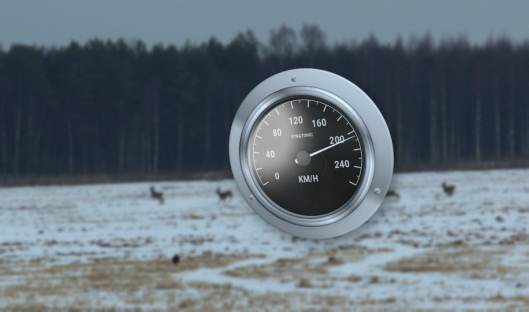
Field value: 205,km/h
